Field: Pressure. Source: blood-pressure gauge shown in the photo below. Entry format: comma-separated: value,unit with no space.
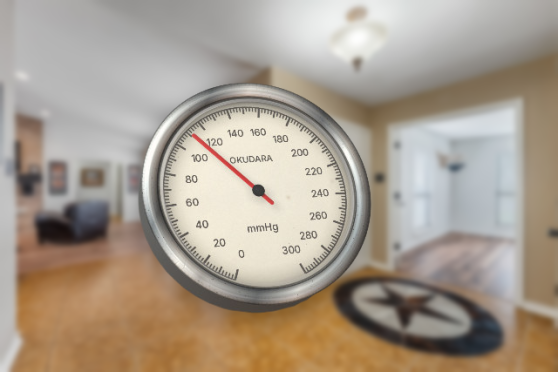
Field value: 110,mmHg
